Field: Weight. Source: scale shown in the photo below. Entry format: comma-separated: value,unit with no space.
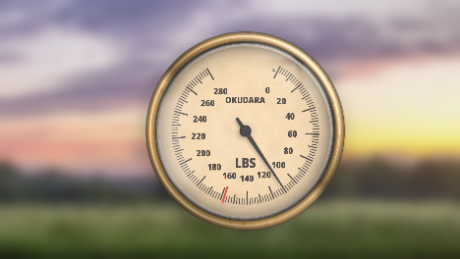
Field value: 110,lb
